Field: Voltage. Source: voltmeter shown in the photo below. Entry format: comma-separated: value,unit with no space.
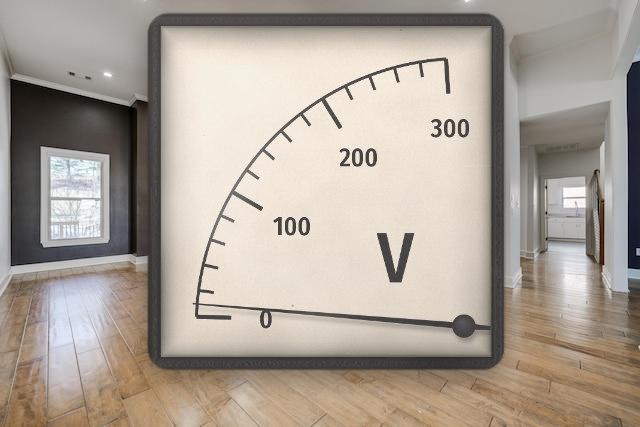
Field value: 10,V
